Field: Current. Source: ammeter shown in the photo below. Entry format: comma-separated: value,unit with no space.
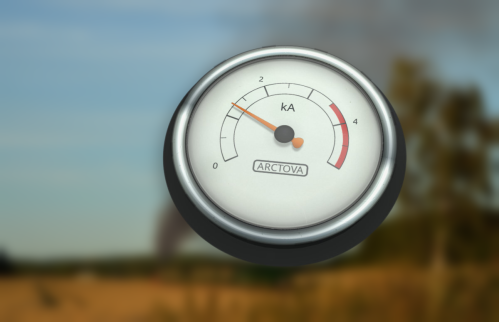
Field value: 1.25,kA
